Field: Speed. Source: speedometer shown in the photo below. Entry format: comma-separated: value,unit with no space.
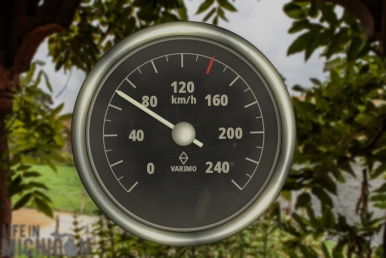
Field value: 70,km/h
